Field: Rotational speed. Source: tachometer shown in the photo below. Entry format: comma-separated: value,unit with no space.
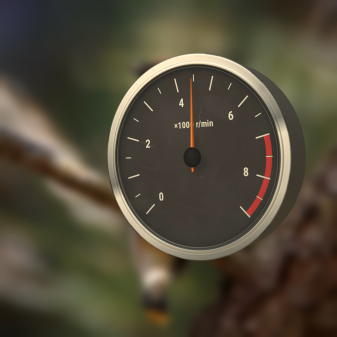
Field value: 4500,rpm
